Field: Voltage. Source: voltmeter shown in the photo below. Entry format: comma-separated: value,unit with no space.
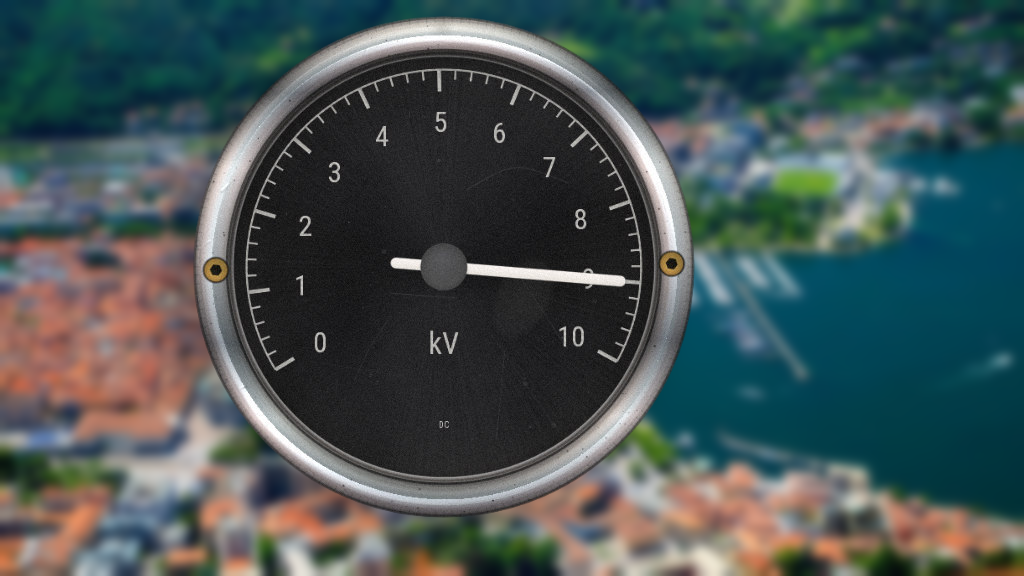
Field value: 9,kV
